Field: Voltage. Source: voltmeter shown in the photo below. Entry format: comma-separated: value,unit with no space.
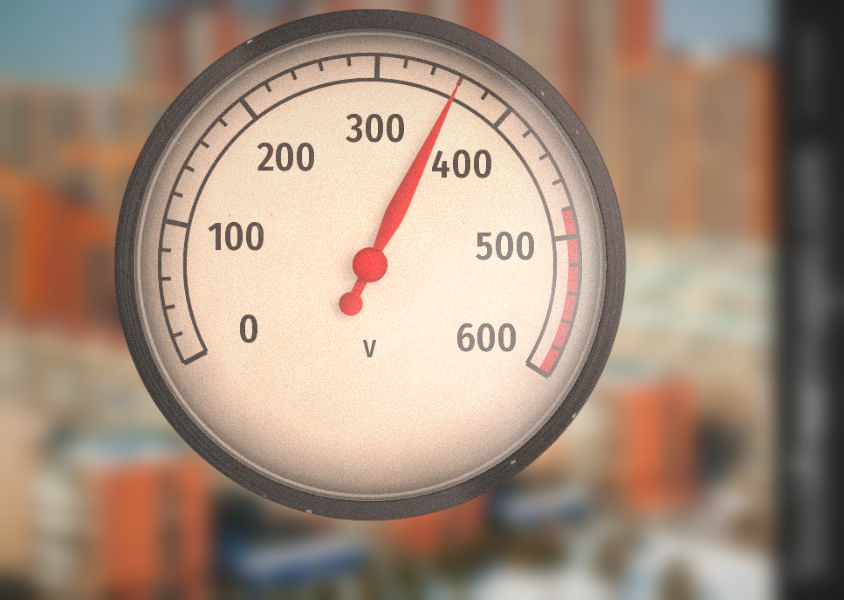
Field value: 360,V
